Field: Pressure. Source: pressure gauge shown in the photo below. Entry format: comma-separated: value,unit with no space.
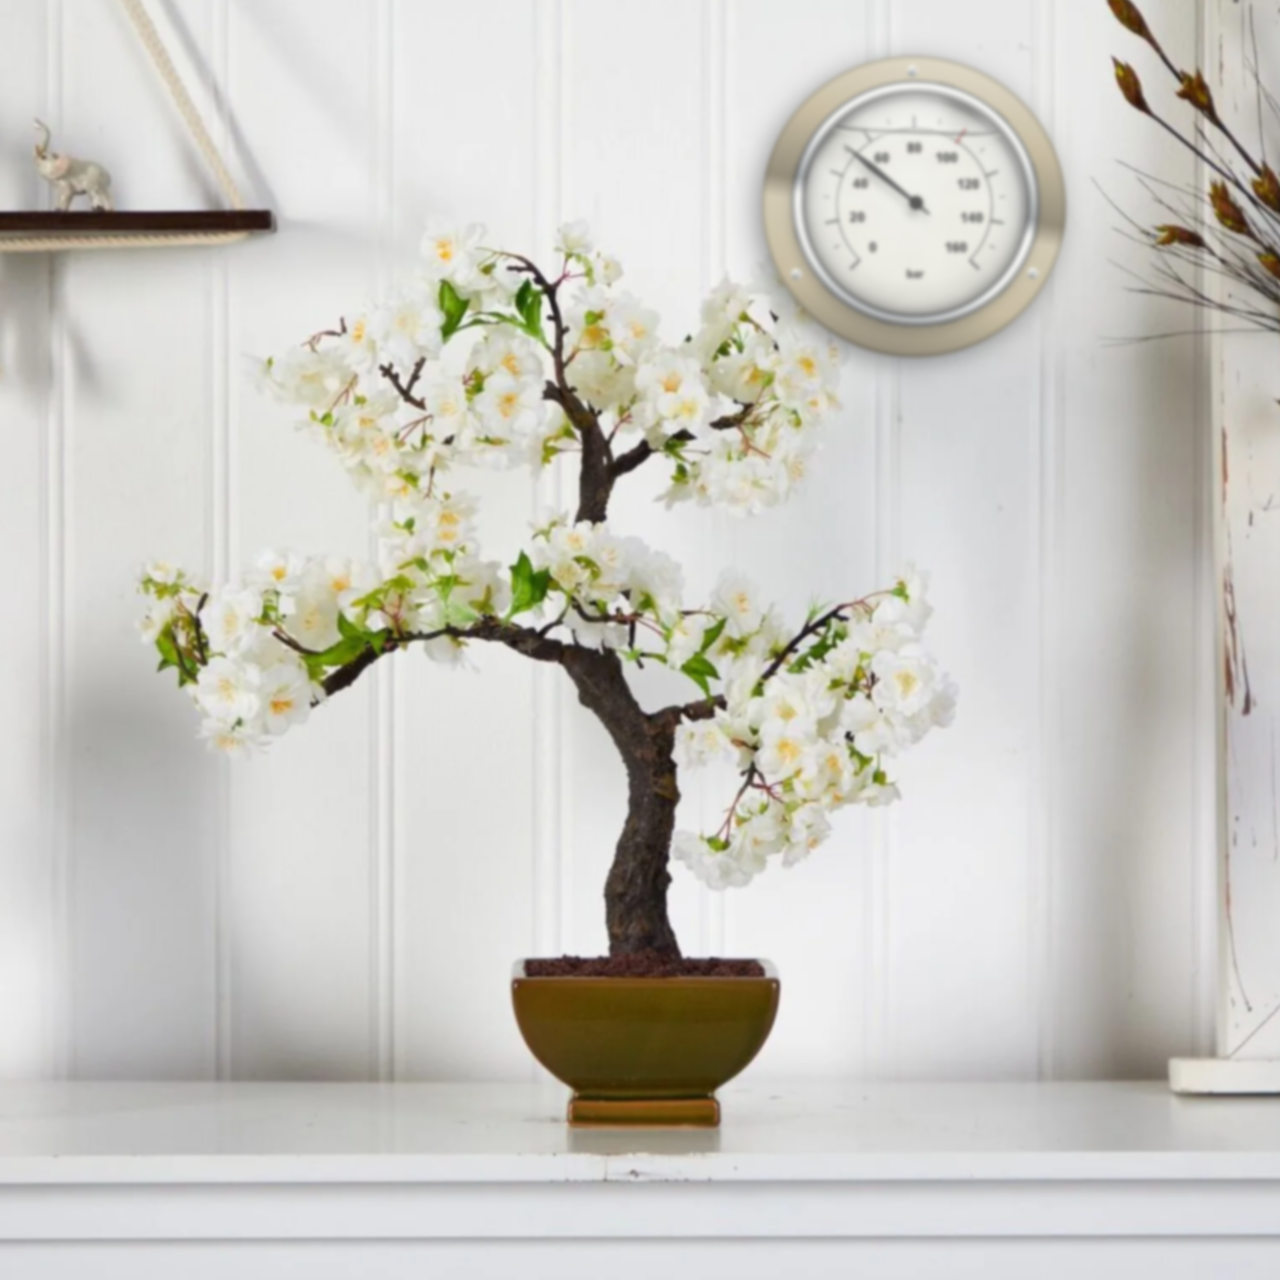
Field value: 50,bar
